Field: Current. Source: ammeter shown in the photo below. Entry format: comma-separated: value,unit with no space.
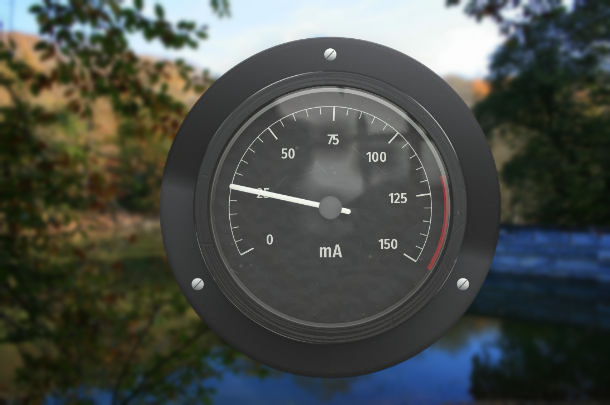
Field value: 25,mA
